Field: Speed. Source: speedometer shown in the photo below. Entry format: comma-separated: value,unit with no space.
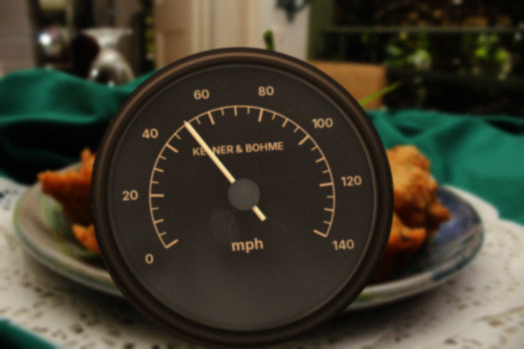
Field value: 50,mph
